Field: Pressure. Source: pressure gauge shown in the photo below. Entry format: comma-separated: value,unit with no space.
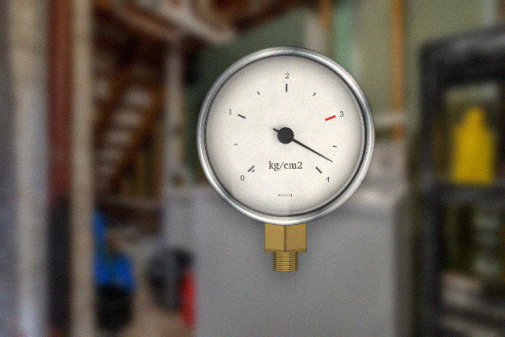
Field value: 3.75,kg/cm²
